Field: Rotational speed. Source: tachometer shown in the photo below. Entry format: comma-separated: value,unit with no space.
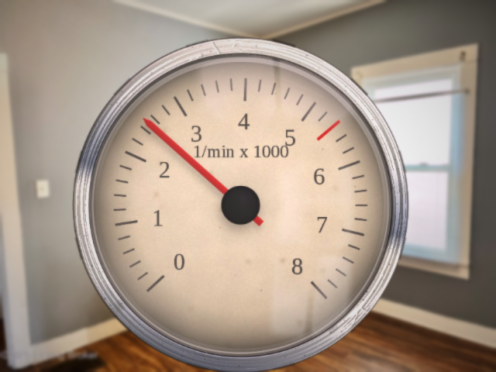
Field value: 2500,rpm
